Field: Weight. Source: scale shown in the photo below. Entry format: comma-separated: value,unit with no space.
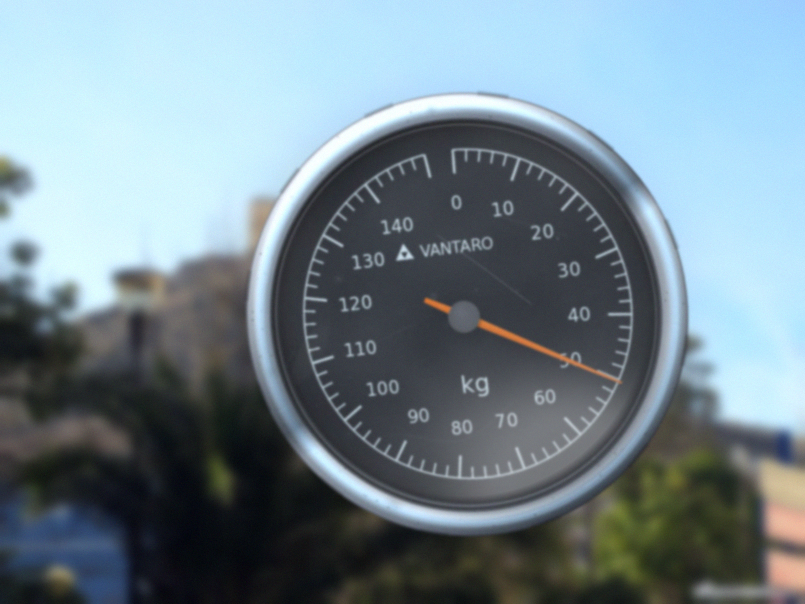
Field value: 50,kg
